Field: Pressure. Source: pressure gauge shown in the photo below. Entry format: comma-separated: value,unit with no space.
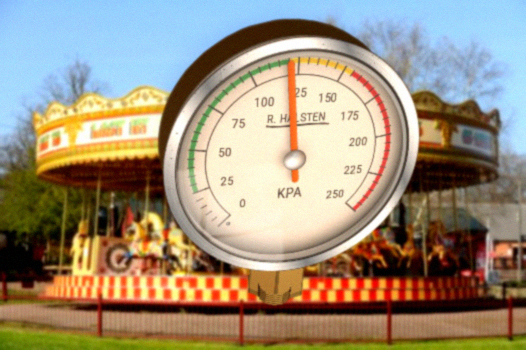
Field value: 120,kPa
